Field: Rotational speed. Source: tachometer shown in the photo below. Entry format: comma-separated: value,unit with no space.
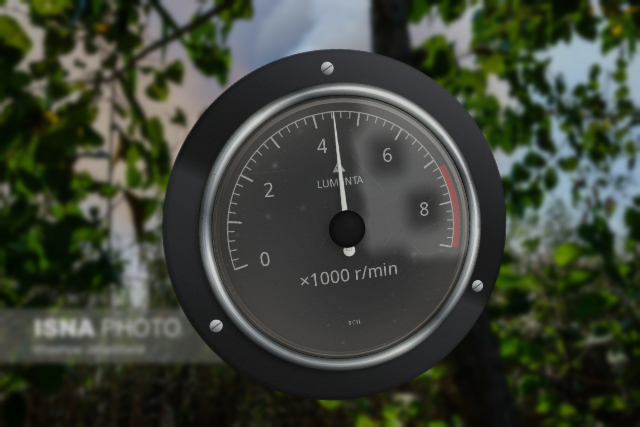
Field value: 4400,rpm
